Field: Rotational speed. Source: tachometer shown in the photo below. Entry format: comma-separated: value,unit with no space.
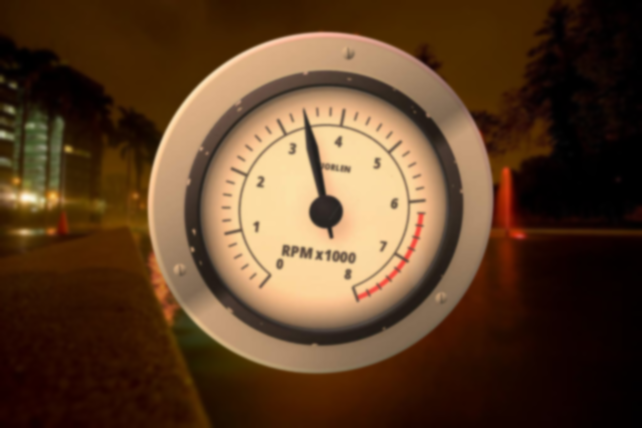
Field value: 3400,rpm
